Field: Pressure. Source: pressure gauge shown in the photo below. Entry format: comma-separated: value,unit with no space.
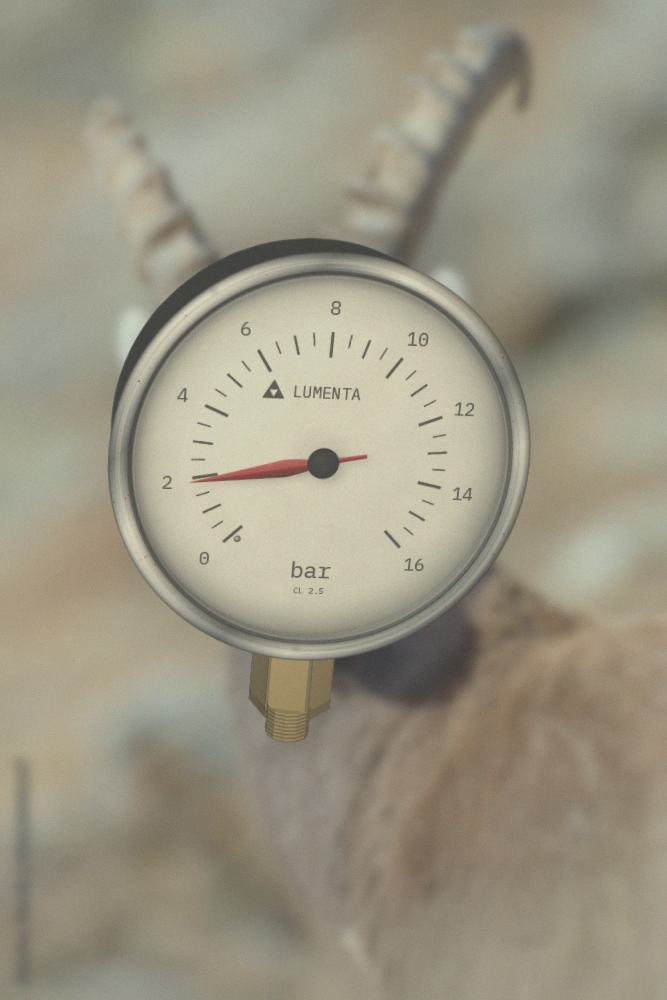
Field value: 2,bar
